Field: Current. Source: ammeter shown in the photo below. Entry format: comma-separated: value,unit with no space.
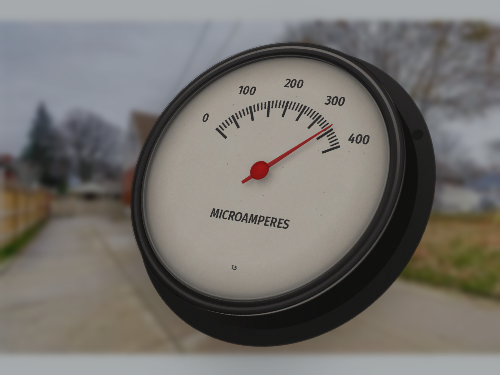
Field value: 350,µA
